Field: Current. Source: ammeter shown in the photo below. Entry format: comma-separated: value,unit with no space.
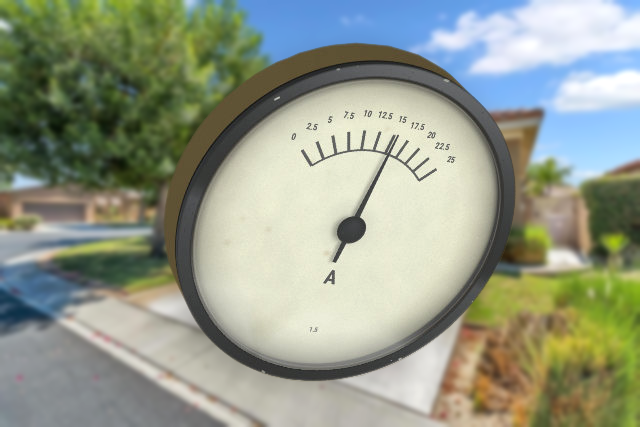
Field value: 15,A
